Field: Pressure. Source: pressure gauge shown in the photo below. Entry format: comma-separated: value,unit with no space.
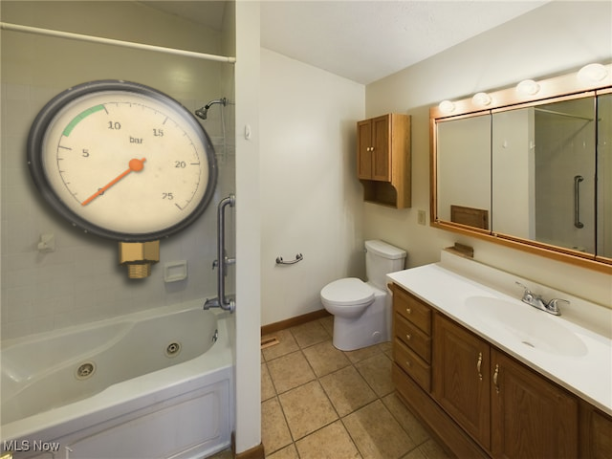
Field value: 0,bar
